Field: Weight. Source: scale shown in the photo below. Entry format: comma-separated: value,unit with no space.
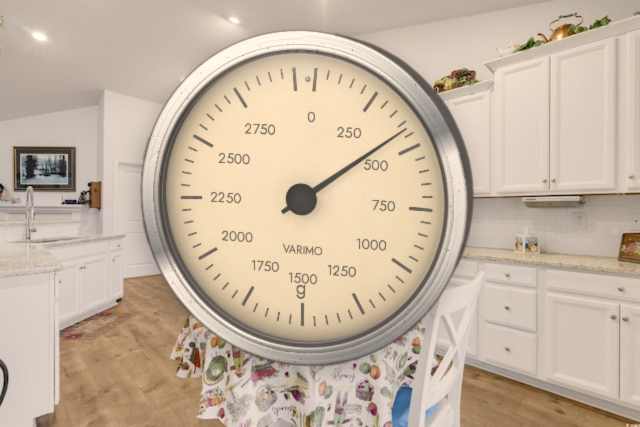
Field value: 425,g
